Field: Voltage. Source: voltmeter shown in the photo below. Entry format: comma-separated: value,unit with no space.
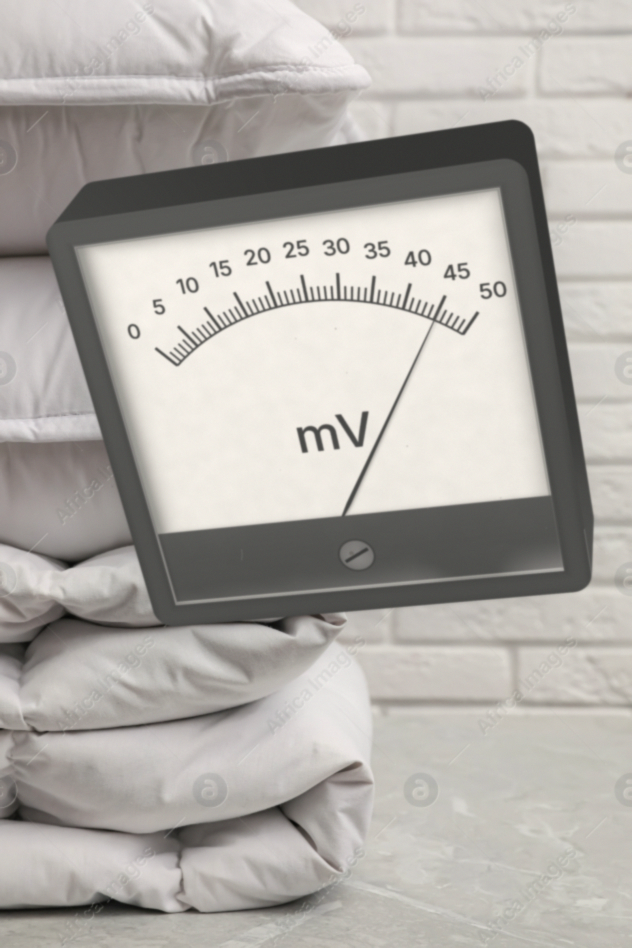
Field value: 45,mV
